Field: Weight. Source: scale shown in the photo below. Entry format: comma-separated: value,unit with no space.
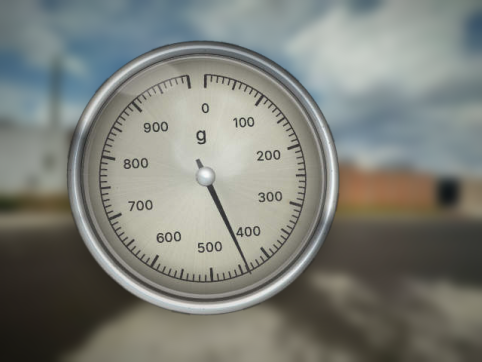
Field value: 440,g
